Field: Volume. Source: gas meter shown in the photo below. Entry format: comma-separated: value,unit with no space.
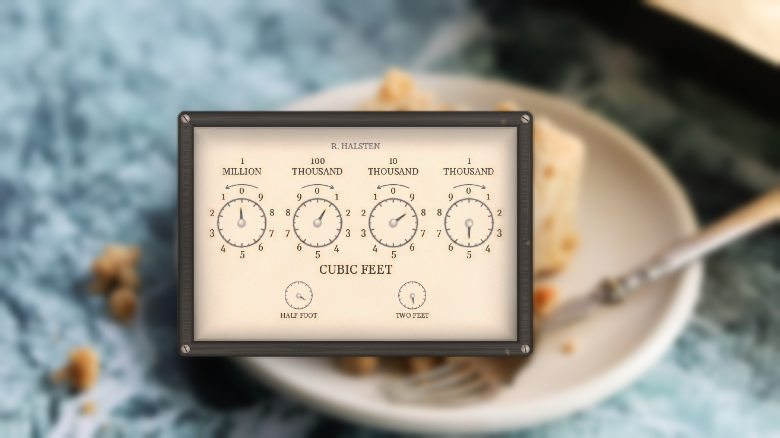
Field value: 8500,ft³
